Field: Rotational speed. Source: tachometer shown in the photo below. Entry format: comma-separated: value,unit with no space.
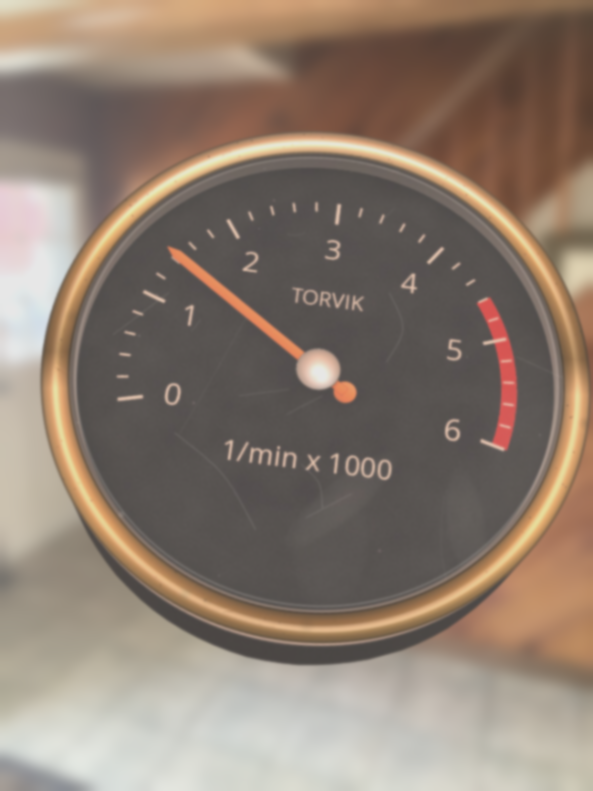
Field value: 1400,rpm
